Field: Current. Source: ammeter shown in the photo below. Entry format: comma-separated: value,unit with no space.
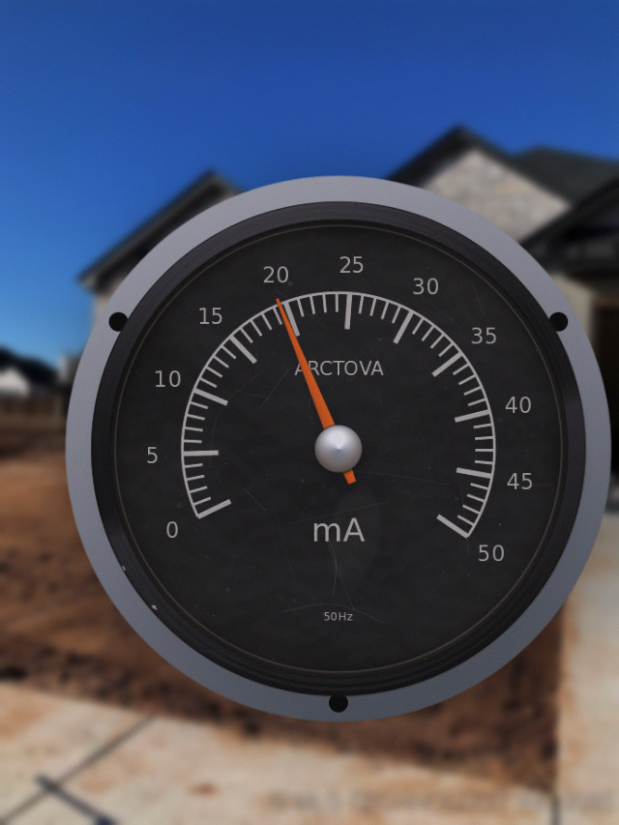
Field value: 19.5,mA
